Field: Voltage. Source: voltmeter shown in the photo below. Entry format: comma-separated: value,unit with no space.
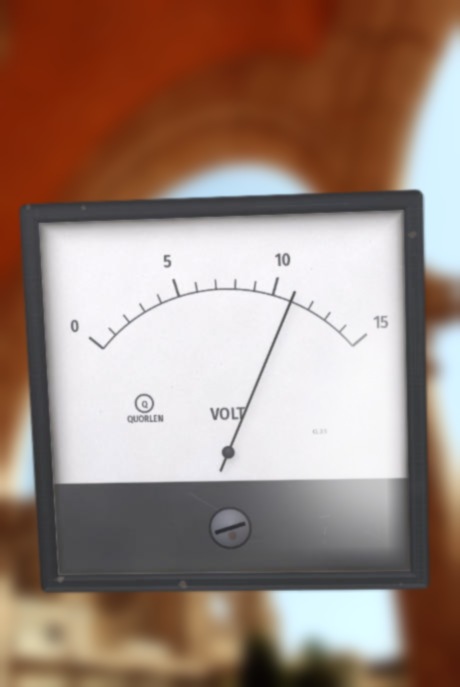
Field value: 11,V
